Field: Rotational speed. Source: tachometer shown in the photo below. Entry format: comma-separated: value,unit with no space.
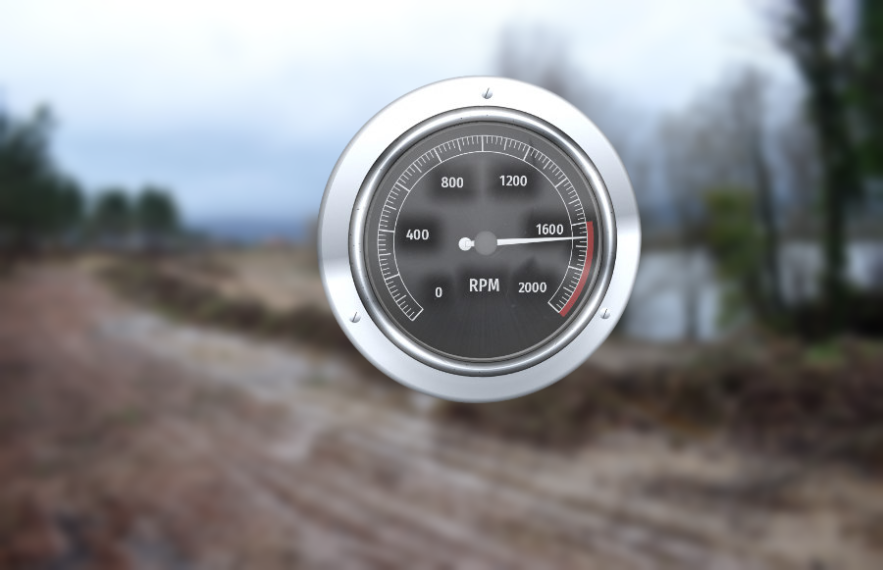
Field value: 1660,rpm
